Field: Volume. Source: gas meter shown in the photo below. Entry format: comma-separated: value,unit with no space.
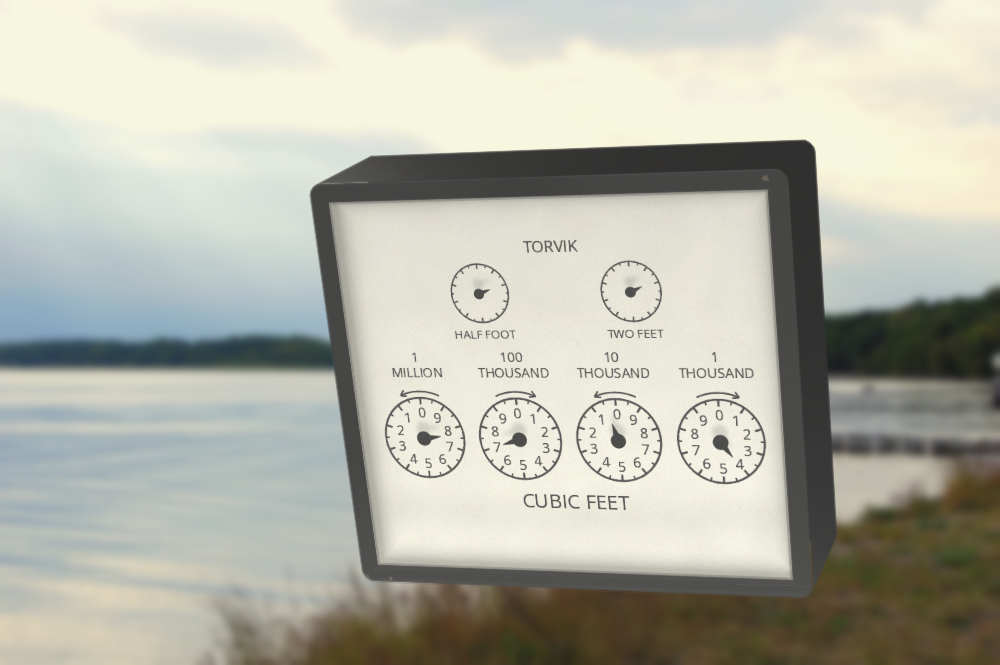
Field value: 770400,ft³
